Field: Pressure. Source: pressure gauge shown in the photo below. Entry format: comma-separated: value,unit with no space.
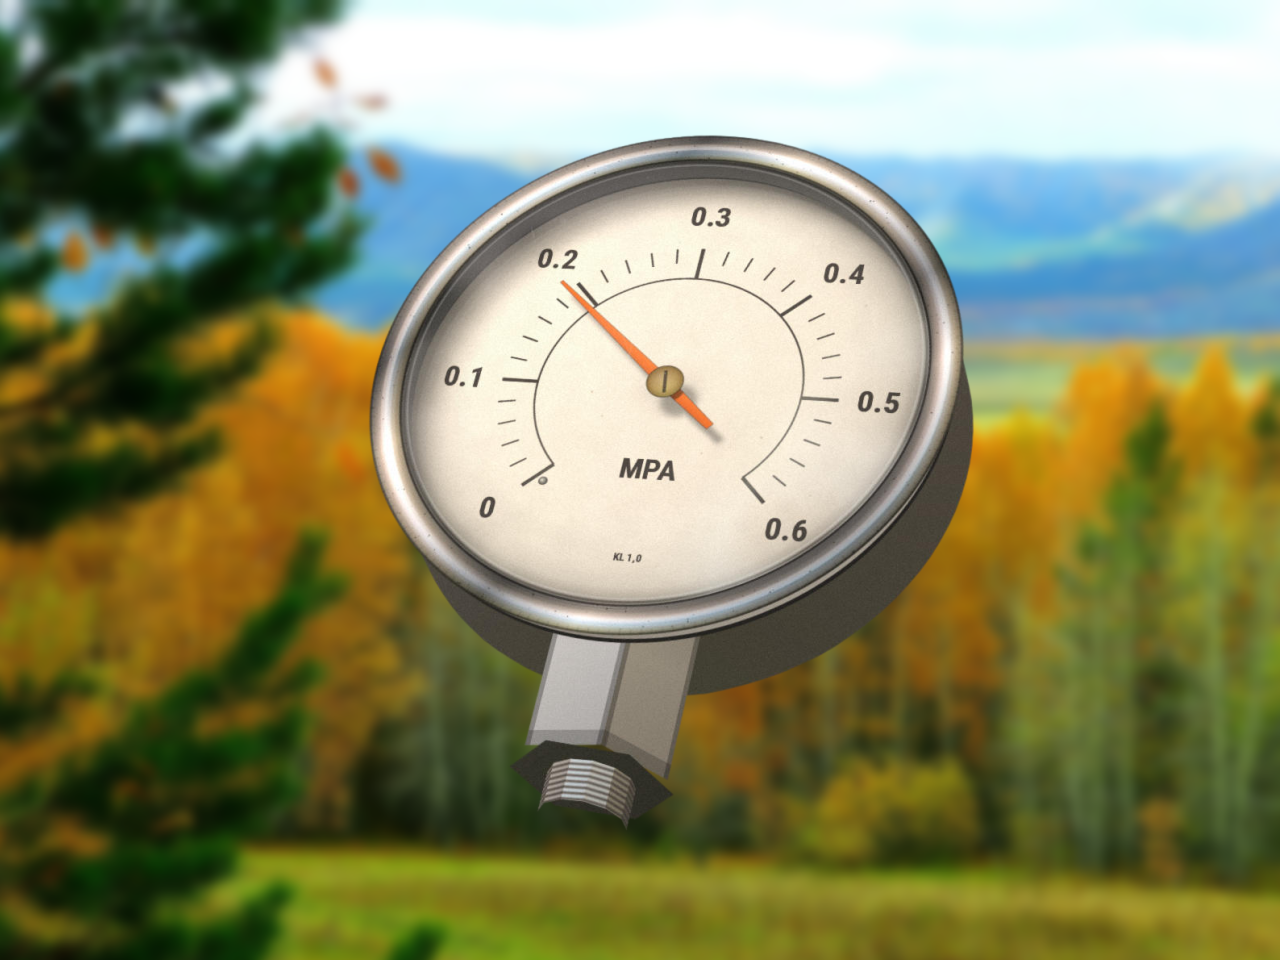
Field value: 0.19,MPa
